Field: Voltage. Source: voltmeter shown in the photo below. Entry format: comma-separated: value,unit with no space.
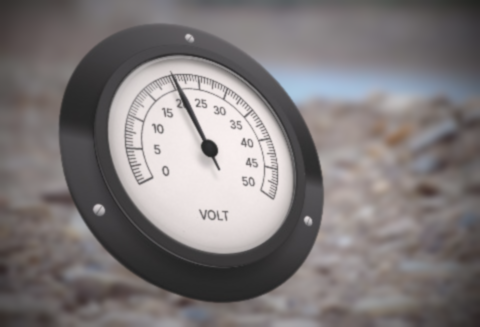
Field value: 20,V
